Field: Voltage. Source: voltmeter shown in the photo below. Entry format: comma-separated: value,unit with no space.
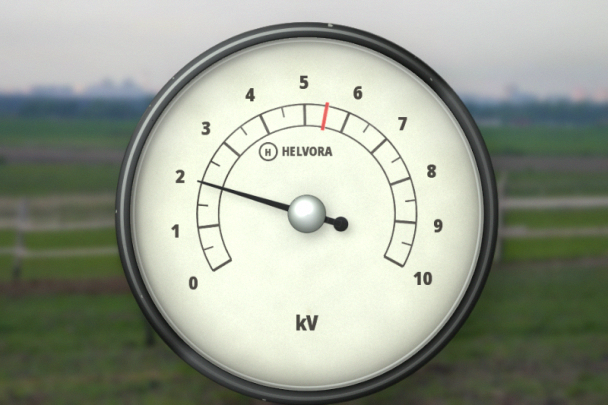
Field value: 2,kV
